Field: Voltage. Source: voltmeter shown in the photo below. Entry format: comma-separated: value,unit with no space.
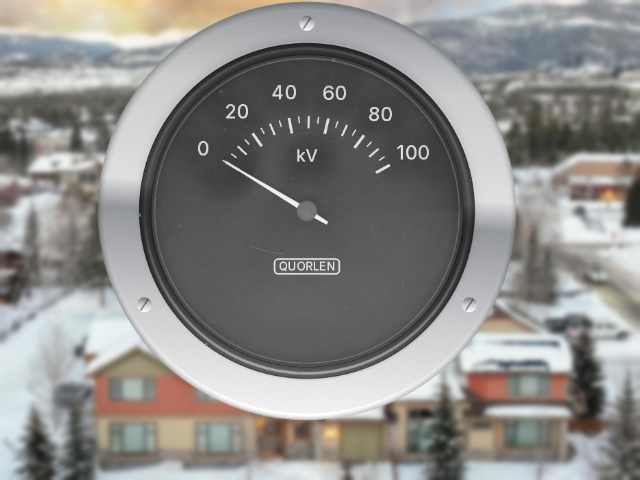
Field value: 0,kV
